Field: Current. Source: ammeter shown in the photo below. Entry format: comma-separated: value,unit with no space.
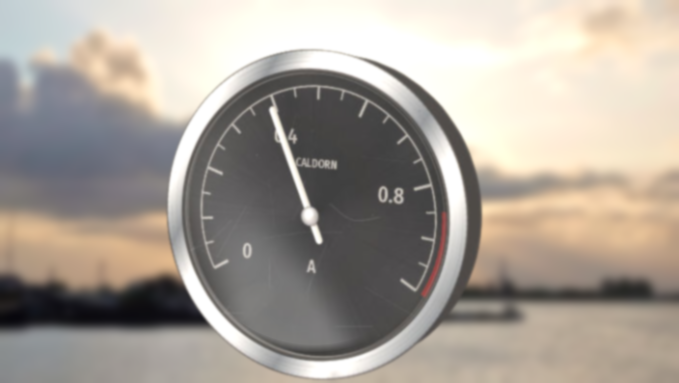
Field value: 0.4,A
